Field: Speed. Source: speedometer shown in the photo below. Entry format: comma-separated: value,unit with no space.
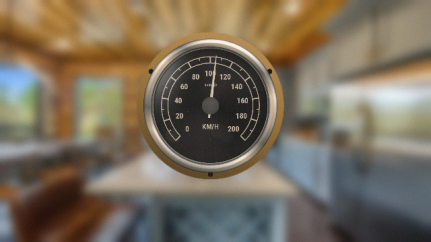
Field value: 105,km/h
